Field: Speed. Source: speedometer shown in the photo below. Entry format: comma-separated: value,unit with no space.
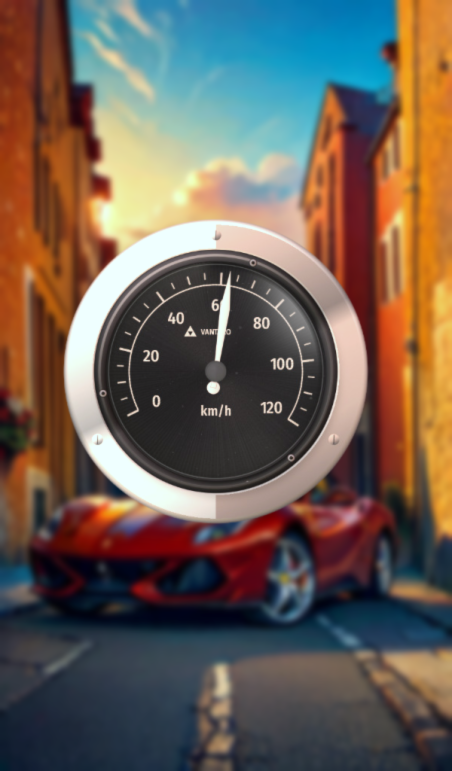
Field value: 62.5,km/h
